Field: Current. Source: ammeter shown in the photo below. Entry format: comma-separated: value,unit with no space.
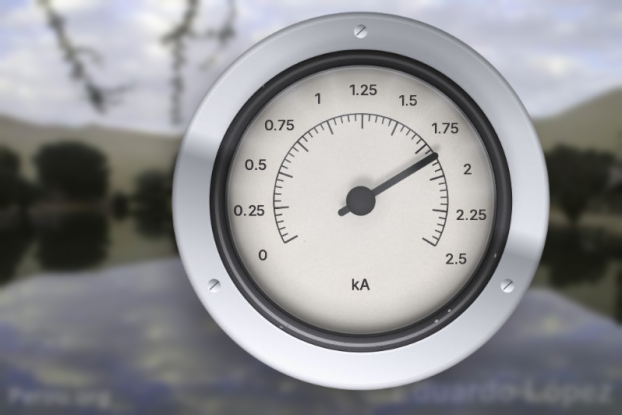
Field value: 1.85,kA
